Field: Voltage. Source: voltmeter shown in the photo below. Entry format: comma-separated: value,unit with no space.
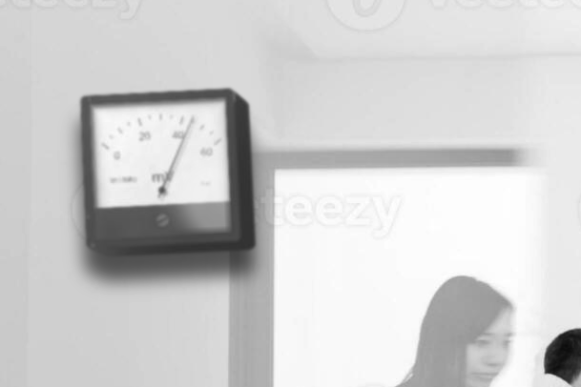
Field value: 45,mV
